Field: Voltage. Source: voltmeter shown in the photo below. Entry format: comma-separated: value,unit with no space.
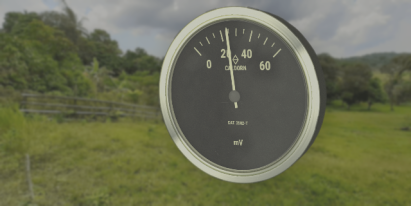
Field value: 25,mV
